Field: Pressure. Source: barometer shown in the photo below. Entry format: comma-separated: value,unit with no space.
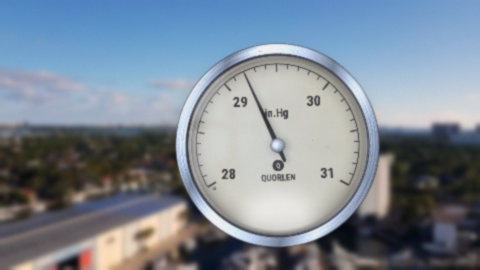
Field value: 29.2,inHg
